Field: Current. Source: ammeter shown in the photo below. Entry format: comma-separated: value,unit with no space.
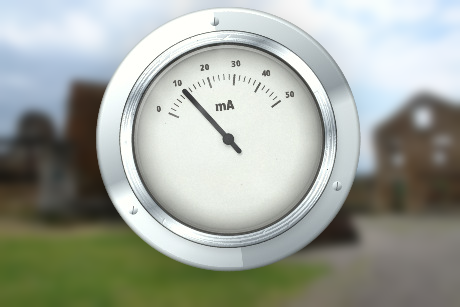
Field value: 10,mA
